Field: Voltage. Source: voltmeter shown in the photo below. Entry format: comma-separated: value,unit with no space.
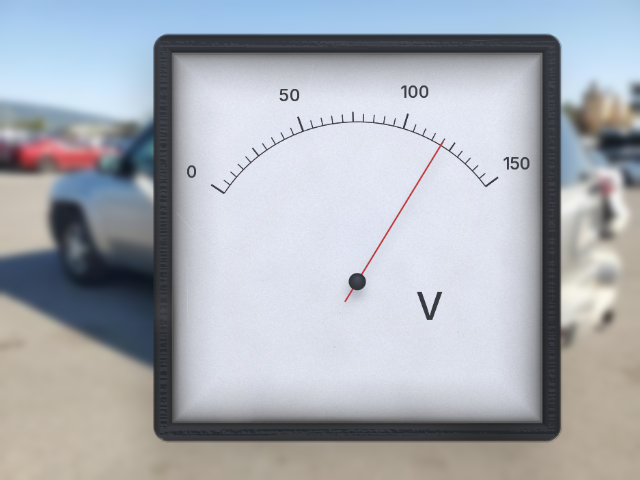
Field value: 120,V
